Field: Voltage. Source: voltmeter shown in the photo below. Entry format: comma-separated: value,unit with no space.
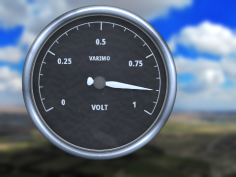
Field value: 0.9,V
